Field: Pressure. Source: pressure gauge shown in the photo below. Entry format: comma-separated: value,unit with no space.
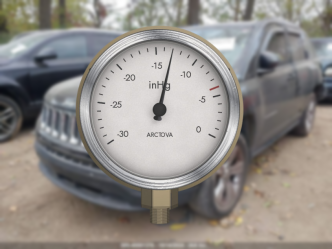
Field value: -13,inHg
